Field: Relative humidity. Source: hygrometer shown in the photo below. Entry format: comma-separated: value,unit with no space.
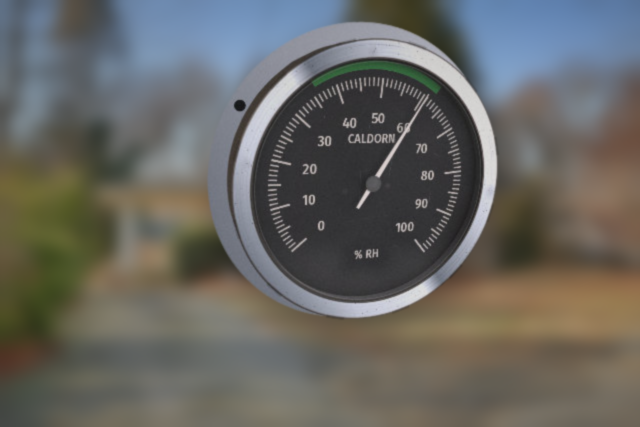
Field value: 60,%
